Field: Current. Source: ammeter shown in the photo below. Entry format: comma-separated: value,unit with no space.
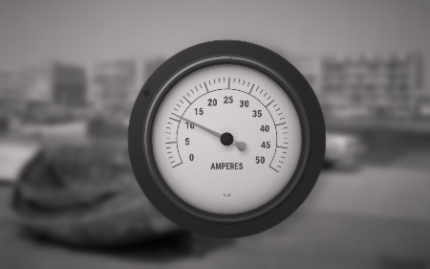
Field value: 11,A
